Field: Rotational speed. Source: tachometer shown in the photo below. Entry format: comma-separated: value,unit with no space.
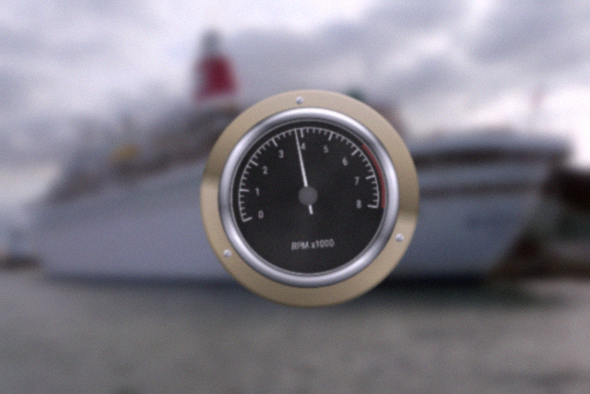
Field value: 3800,rpm
